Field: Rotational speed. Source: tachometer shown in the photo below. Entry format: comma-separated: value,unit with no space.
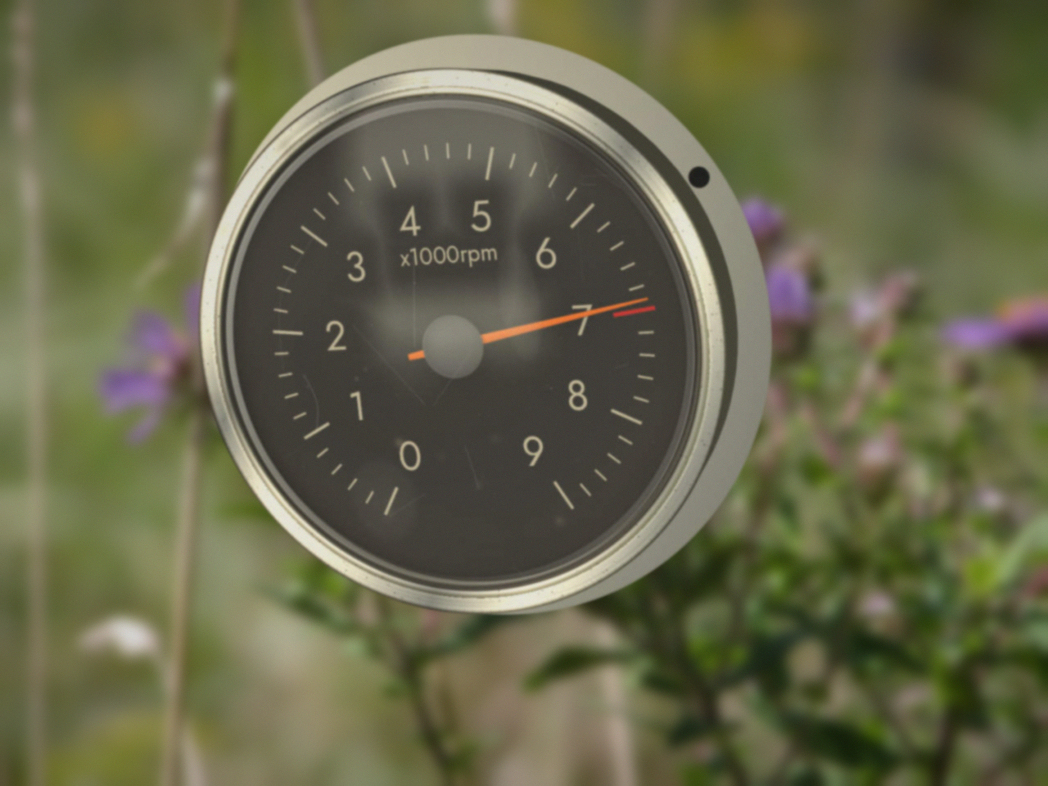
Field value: 6900,rpm
